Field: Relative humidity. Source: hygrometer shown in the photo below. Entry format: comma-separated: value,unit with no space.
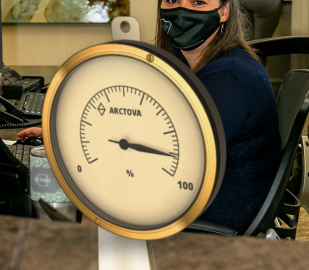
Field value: 90,%
